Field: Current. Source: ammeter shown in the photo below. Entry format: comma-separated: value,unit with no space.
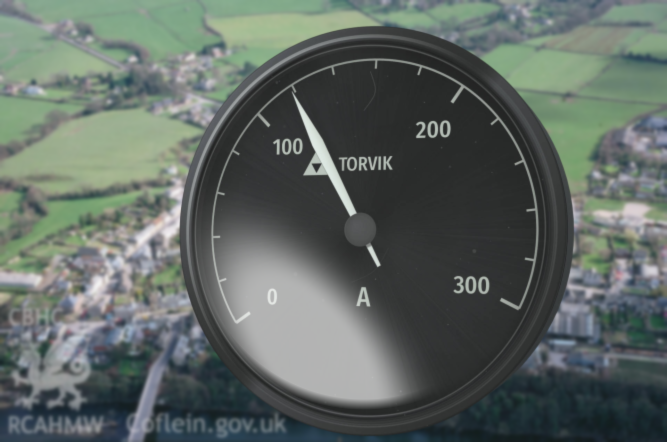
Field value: 120,A
